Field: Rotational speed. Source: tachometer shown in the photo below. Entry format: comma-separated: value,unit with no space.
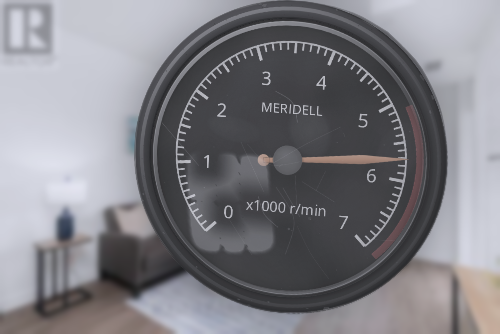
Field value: 5700,rpm
